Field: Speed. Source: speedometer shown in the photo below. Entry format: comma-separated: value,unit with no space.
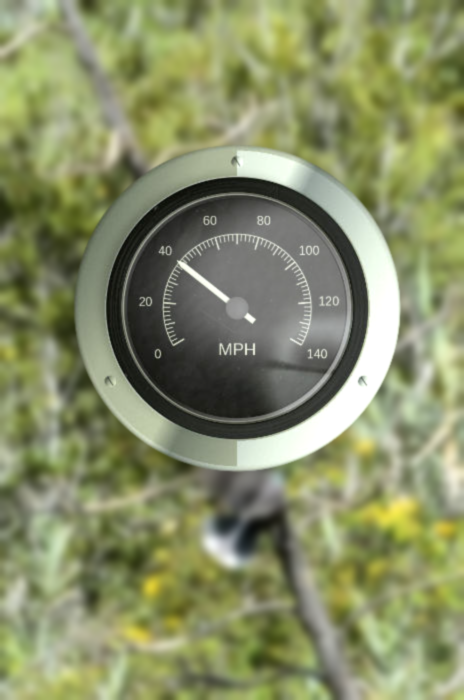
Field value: 40,mph
